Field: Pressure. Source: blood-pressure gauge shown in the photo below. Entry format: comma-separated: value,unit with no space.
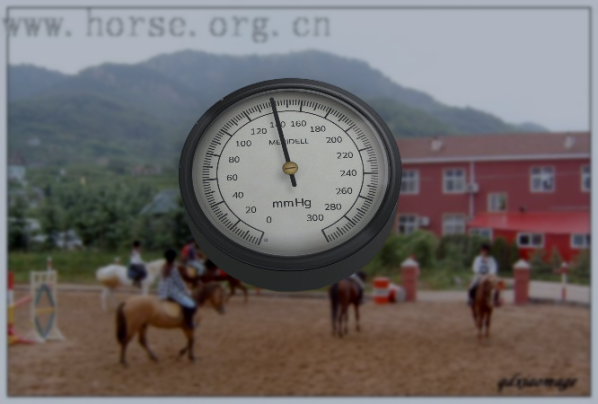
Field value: 140,mmHg
